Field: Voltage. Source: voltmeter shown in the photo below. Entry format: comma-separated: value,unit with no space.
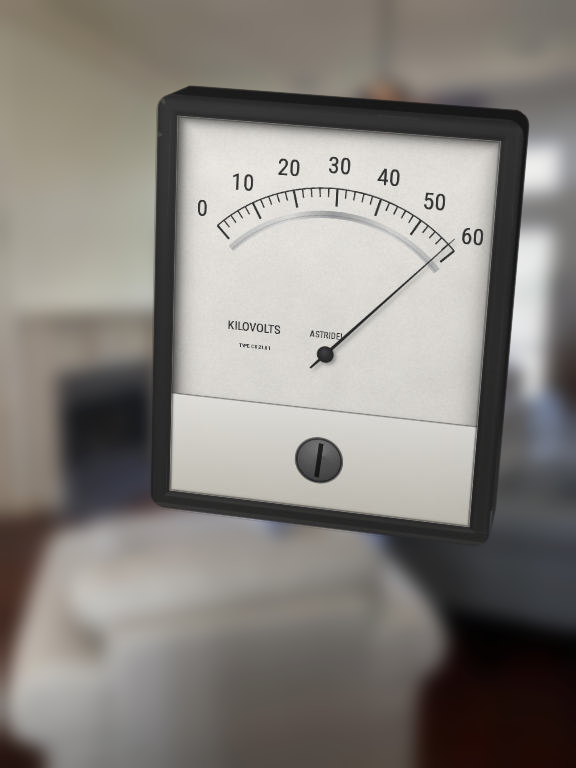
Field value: 58,kV
